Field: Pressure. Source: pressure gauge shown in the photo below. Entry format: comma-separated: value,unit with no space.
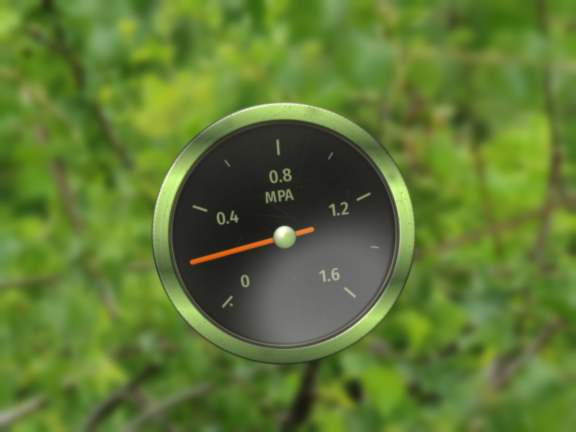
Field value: 0.2,MPa
